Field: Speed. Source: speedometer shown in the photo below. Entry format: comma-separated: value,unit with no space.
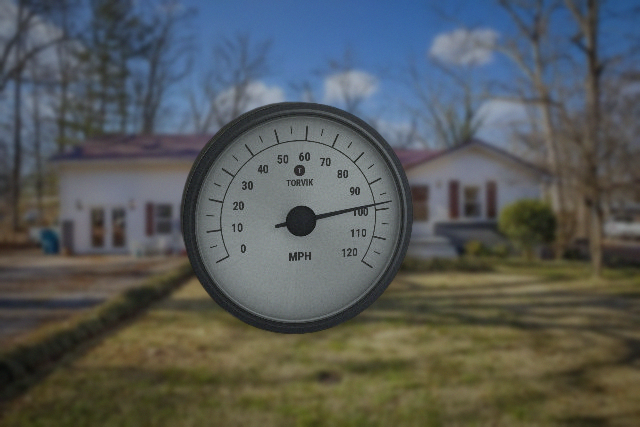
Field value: 97.5,mph
